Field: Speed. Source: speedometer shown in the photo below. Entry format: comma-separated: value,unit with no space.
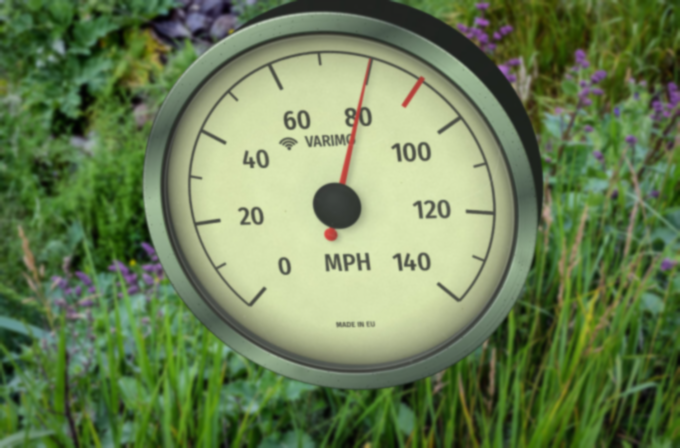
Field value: 80,mph
